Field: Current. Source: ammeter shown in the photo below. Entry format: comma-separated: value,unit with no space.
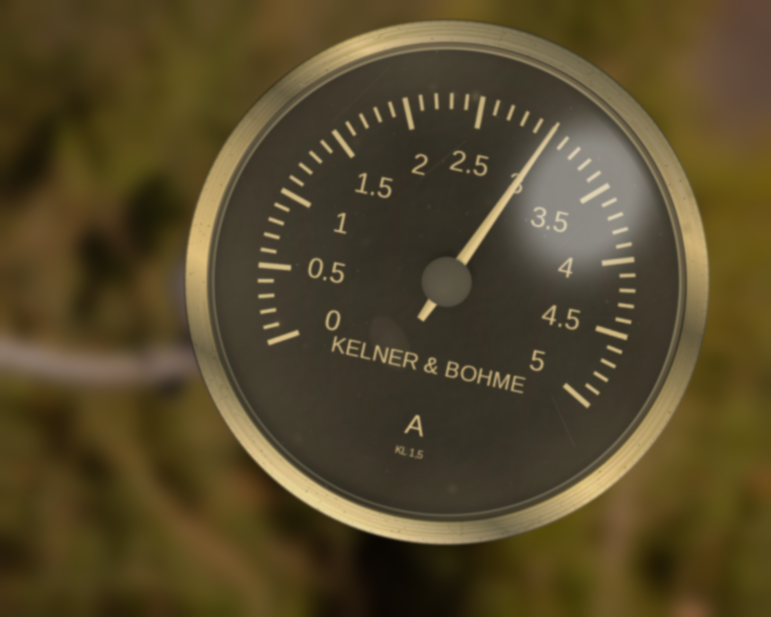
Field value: 3,A
